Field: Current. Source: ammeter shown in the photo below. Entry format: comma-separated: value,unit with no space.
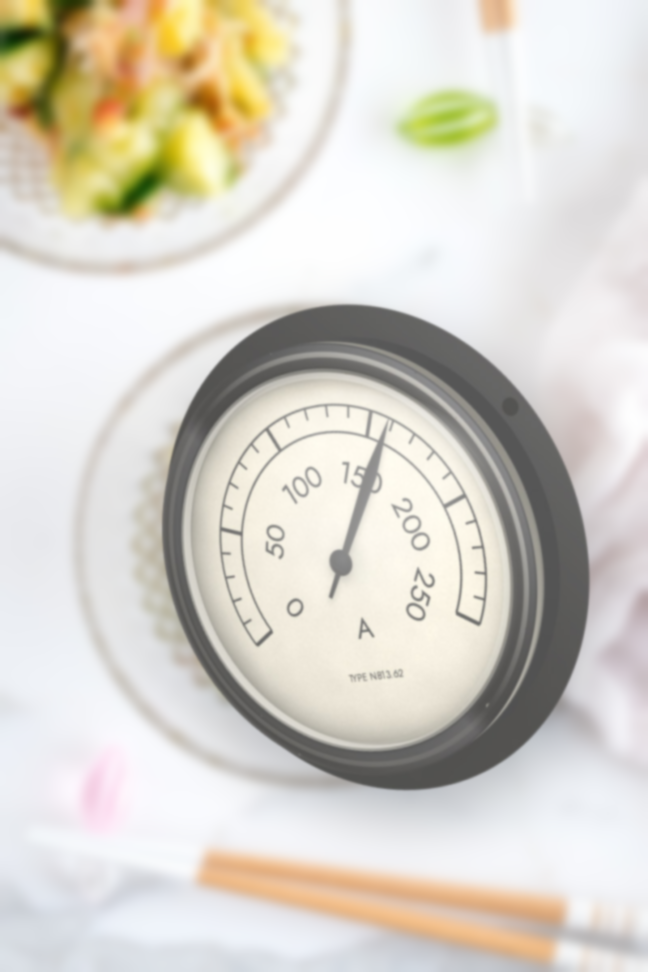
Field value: 160,A
